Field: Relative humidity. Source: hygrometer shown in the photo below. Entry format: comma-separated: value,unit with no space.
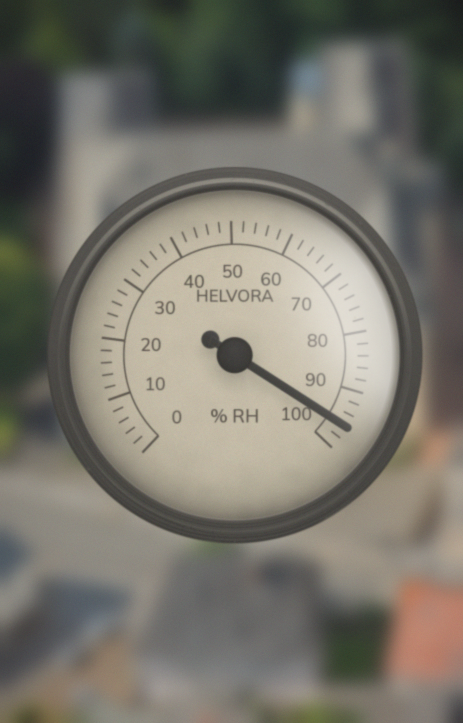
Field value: 96,%
